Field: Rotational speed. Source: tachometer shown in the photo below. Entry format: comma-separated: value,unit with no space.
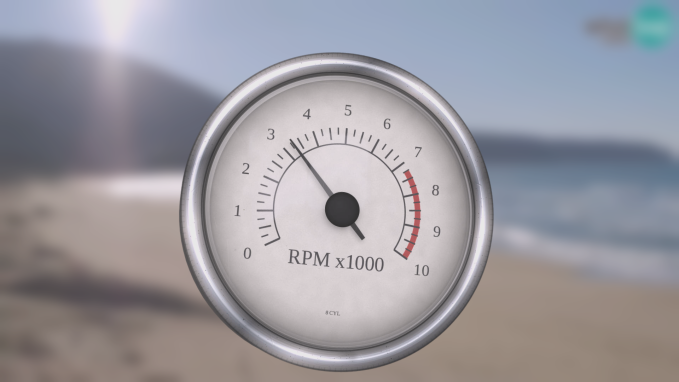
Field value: 3250,rpm
